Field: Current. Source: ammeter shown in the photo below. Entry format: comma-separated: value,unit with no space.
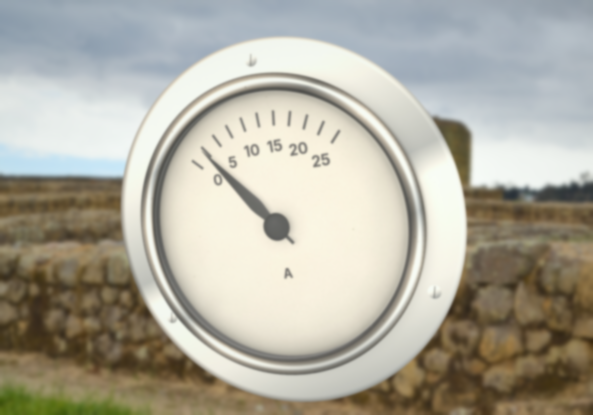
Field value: 2.5,A
